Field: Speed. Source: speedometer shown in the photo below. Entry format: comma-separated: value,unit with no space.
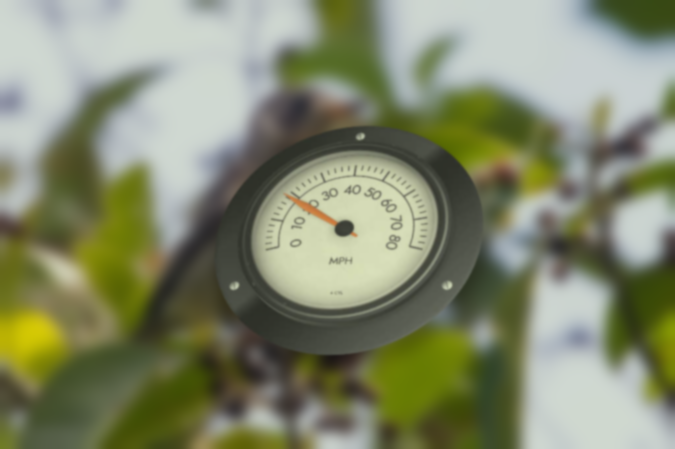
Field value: 18,mph
